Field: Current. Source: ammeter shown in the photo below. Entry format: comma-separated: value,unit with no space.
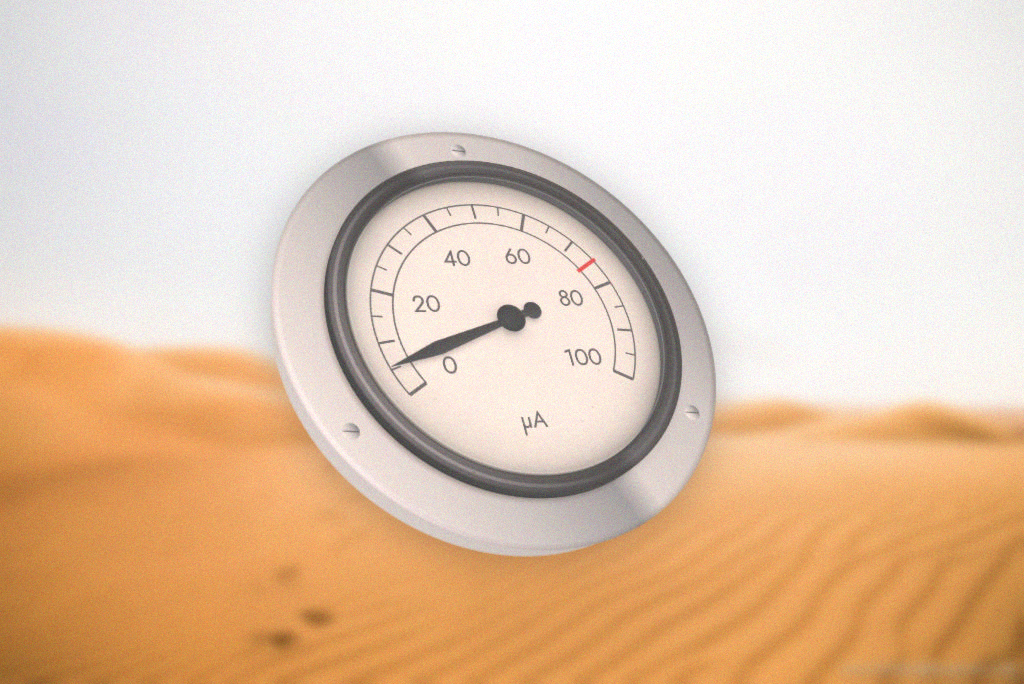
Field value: 5,µA
